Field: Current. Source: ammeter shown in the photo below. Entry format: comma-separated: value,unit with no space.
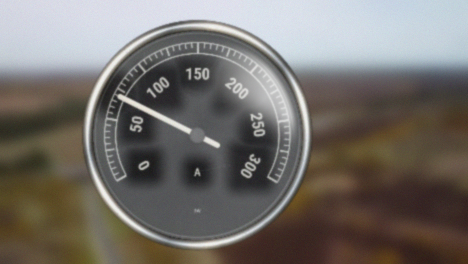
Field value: 70,A
